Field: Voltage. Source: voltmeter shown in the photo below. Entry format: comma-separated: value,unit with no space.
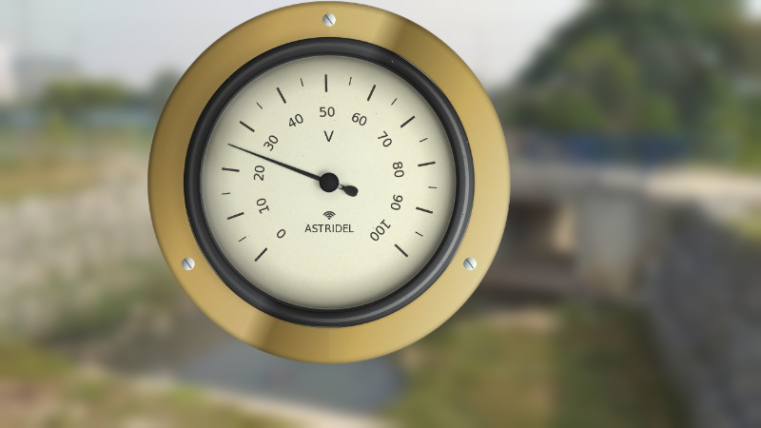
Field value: 25,V
